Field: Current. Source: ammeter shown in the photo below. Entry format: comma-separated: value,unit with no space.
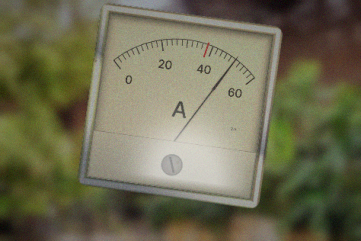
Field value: 50,A
